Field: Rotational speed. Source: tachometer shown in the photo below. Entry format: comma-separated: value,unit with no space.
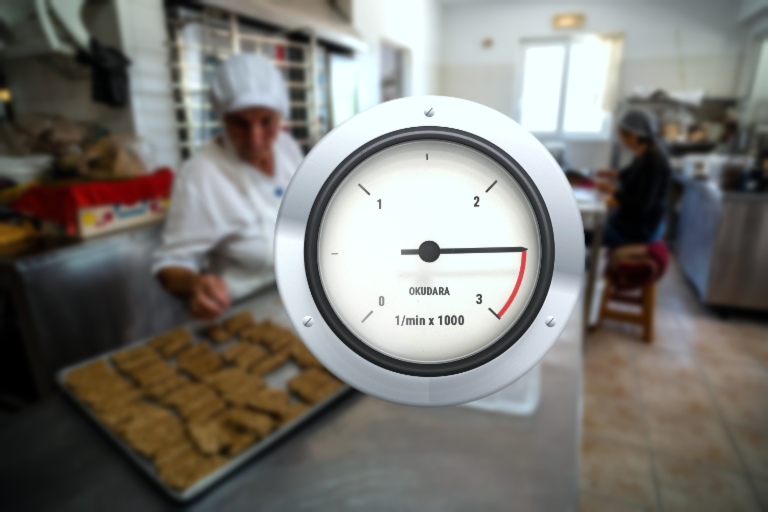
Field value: 2500,rpm
